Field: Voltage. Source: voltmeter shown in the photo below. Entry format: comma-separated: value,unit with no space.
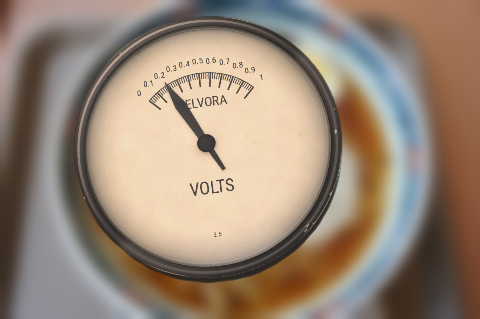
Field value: 0.2,V
